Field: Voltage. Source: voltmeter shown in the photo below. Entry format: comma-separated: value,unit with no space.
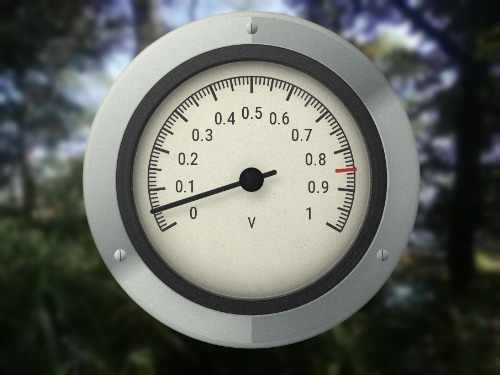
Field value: 0.05,V
